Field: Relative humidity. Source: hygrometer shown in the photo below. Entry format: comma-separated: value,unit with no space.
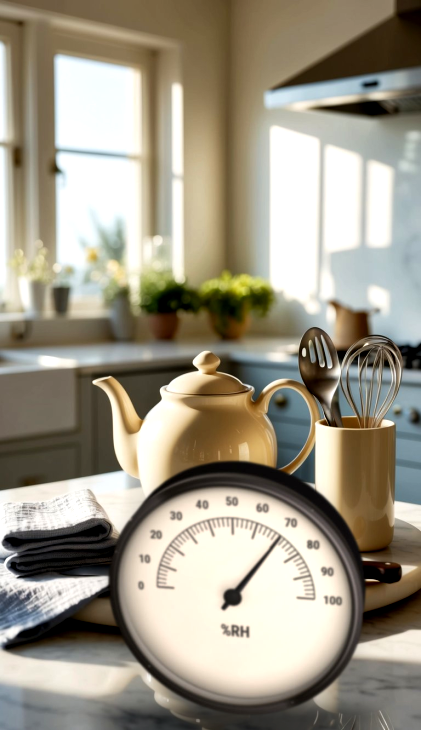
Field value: 70,%
